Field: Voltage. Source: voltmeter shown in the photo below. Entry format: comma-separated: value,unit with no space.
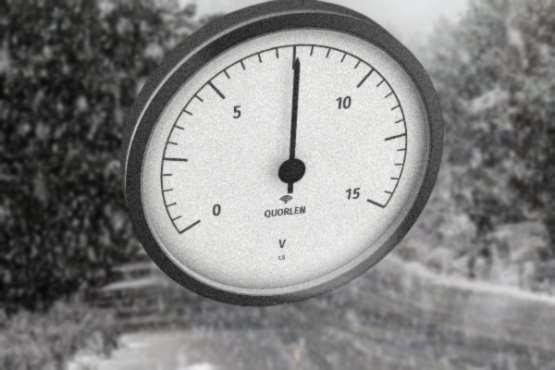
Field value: 7.5,V
